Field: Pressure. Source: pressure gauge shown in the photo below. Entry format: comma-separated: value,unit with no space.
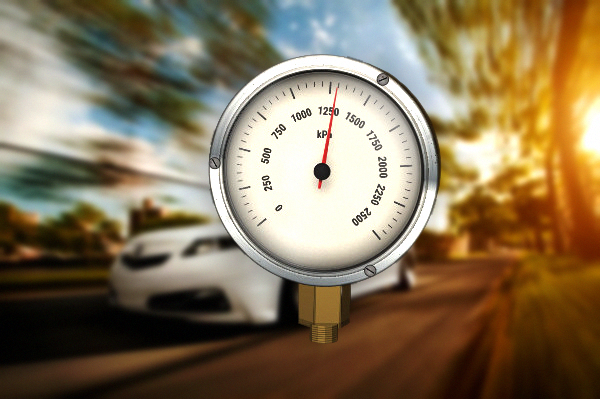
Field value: 1300,kPa
